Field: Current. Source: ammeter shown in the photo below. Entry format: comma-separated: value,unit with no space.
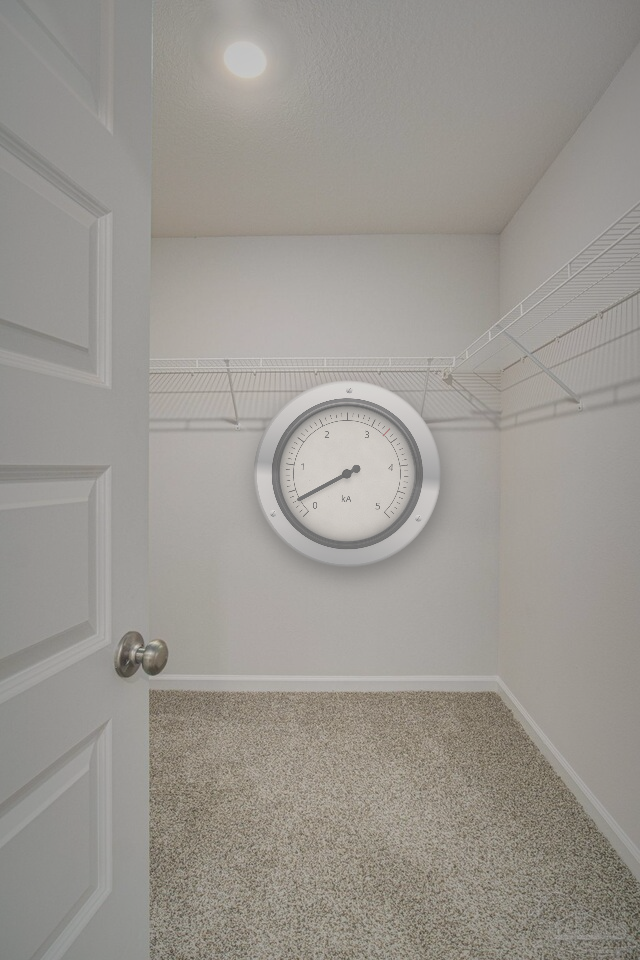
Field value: 0.3,kA
